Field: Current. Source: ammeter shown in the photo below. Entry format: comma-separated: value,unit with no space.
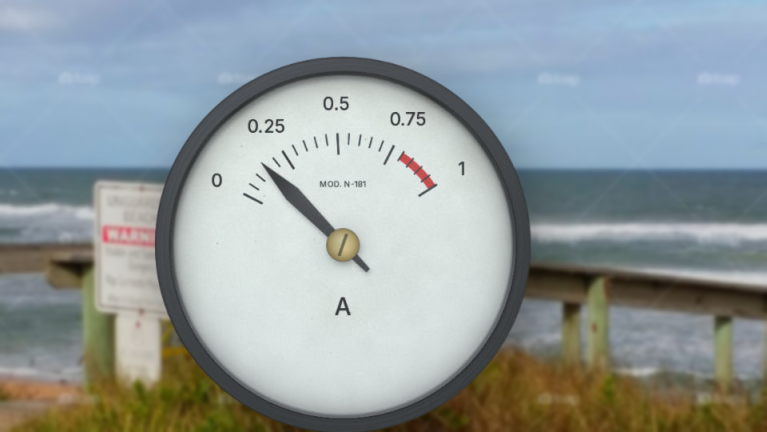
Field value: 0.15,A
